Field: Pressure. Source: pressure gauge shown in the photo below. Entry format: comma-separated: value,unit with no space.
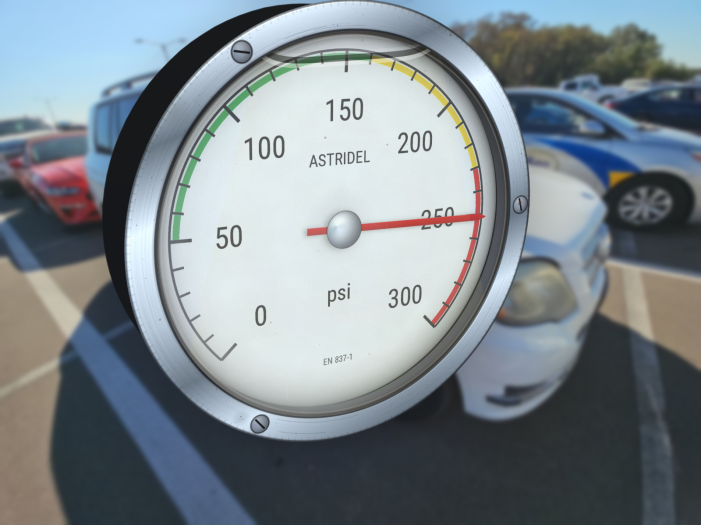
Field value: 250,psi
